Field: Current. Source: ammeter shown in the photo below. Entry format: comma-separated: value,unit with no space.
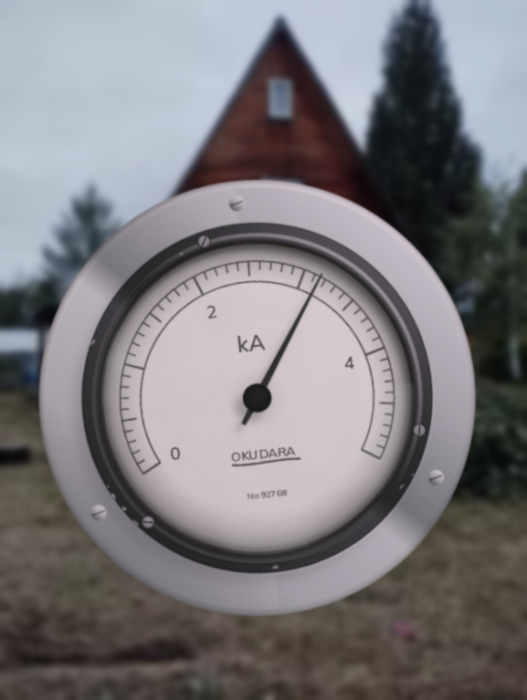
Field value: 3.15,kA
